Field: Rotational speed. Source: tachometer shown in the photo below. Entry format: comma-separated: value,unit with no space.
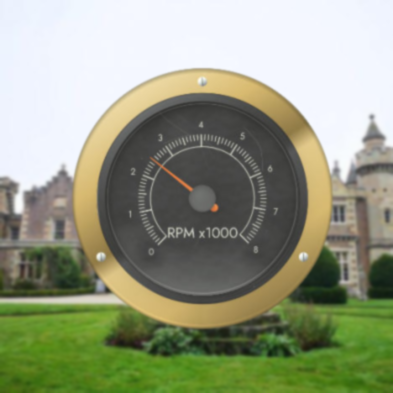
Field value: 2500,rpm
